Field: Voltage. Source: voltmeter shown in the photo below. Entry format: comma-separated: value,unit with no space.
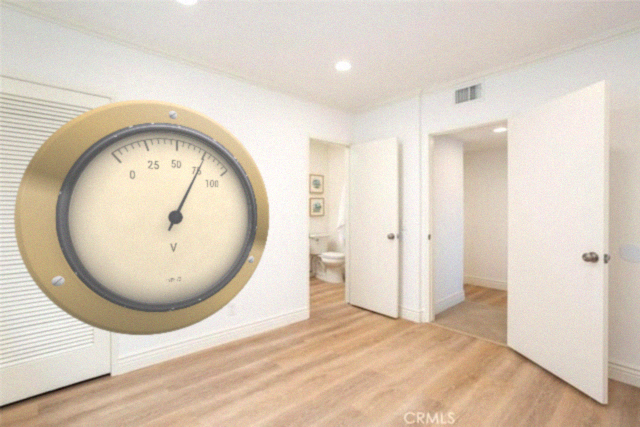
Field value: 75,V
